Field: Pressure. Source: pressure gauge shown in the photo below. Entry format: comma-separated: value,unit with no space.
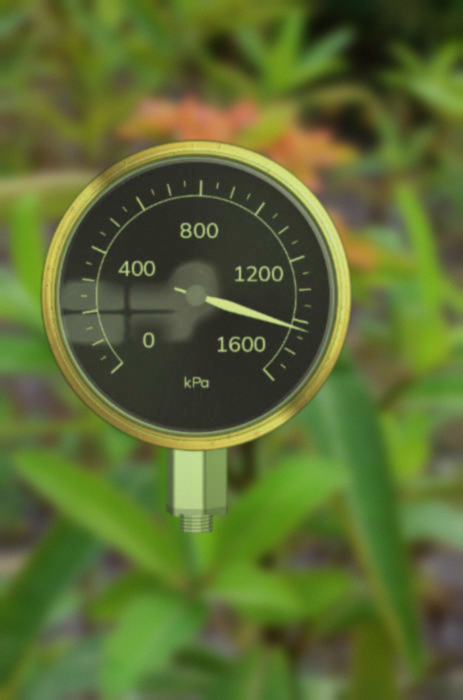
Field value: 1425,kPa
